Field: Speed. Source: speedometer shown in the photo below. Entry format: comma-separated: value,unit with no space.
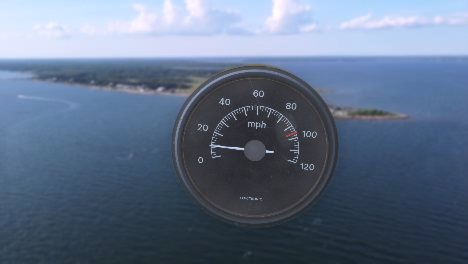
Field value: 10,mph
